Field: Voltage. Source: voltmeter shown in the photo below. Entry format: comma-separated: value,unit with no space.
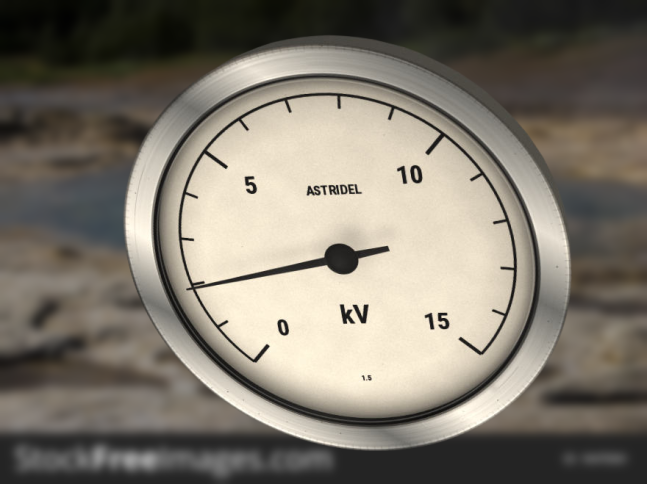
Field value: 2,kV
